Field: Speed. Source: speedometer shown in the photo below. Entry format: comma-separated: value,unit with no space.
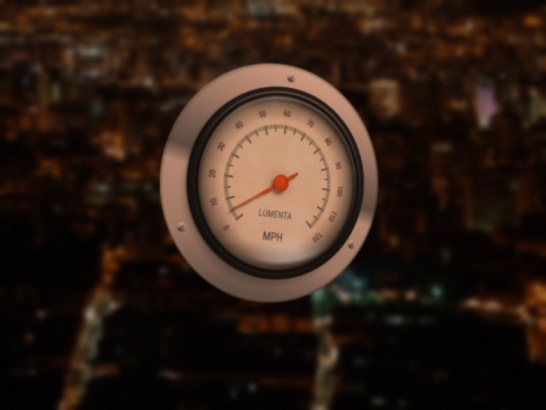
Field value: 5,mph
